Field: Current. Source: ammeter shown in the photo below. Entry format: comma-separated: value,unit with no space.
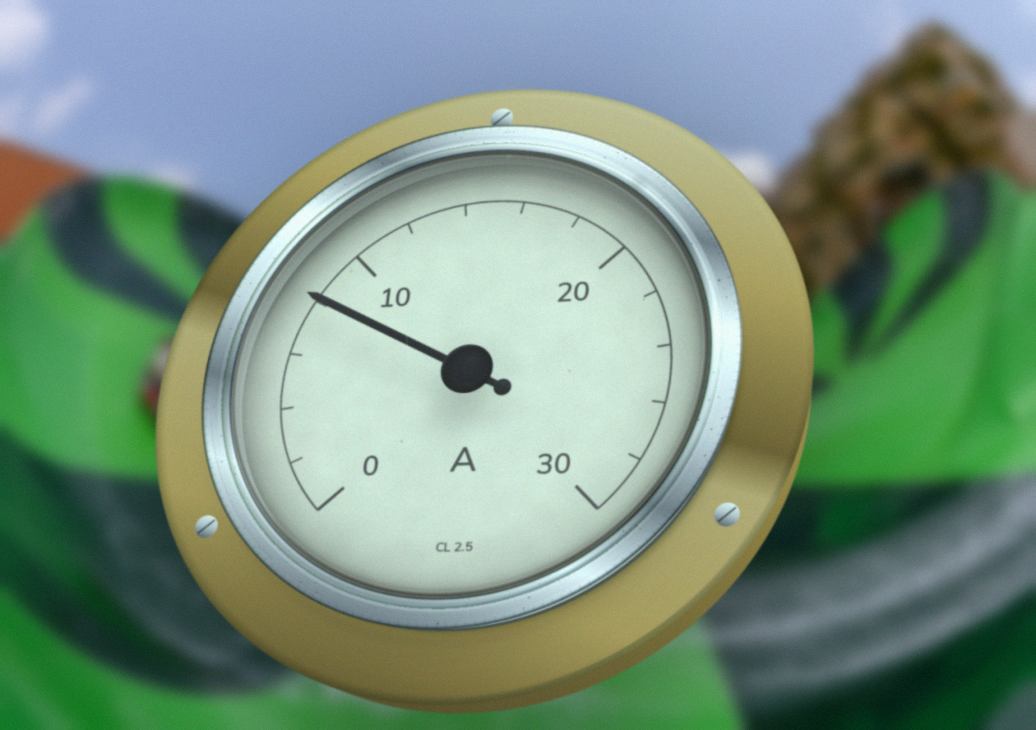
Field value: 8,A
